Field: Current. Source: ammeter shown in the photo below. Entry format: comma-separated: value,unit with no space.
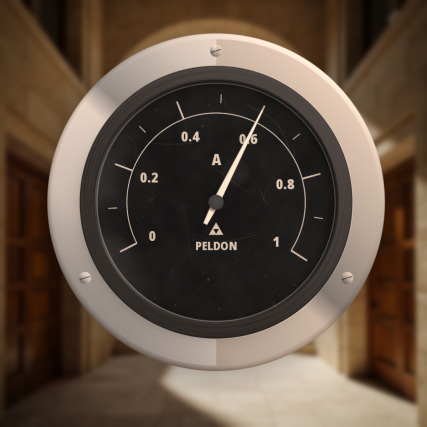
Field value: 0.6,A
